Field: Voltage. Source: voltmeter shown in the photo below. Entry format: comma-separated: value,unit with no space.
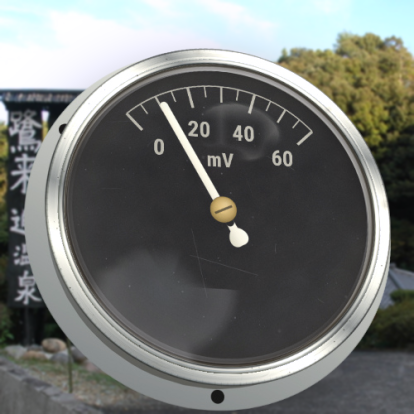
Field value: 10,mV
